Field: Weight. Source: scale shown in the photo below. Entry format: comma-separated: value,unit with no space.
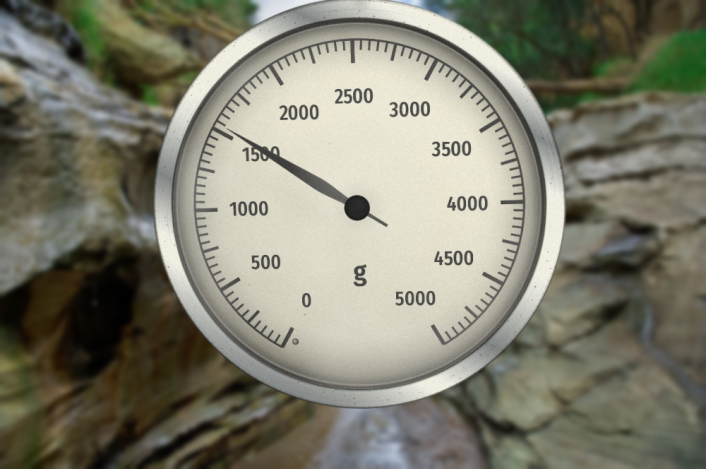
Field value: 1550,g
